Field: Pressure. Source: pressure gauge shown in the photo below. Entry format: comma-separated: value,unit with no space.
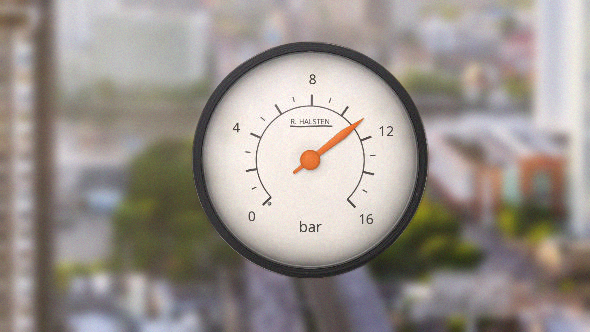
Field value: 11,bar
